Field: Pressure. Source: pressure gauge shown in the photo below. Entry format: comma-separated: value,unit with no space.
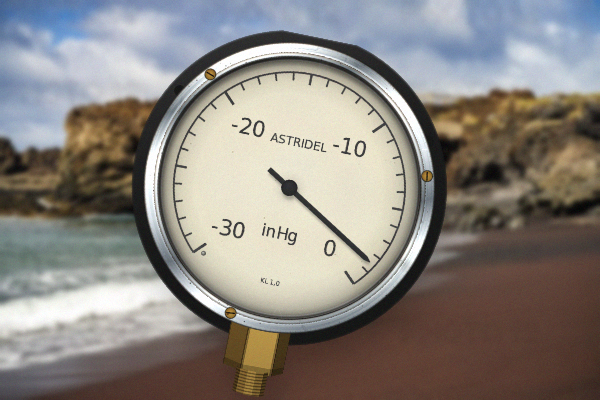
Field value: -1.5,inHg
